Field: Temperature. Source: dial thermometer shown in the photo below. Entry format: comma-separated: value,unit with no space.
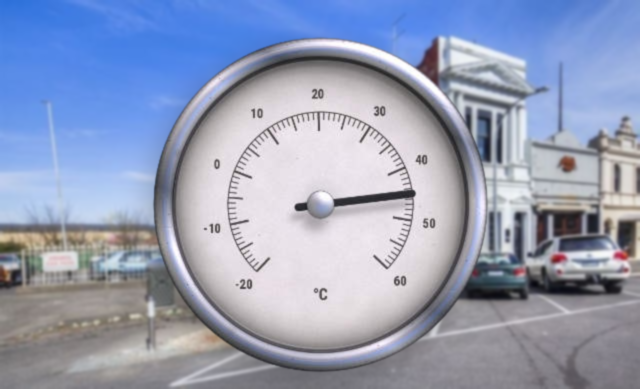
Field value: 45,°C
